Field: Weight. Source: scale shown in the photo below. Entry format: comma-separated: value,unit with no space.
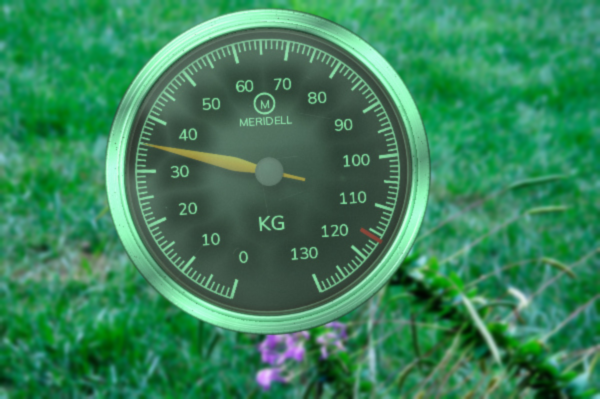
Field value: 35,kg
